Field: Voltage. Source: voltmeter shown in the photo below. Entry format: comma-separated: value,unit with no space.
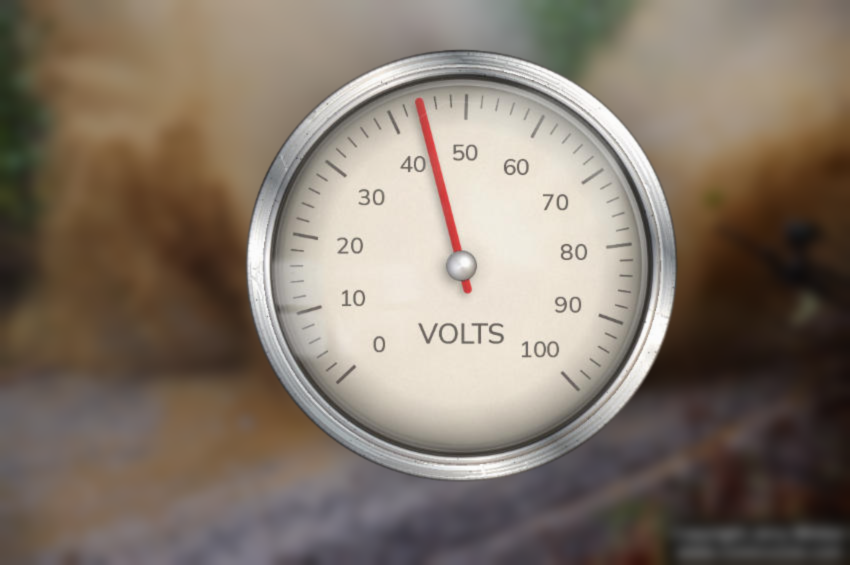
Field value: 44,V
